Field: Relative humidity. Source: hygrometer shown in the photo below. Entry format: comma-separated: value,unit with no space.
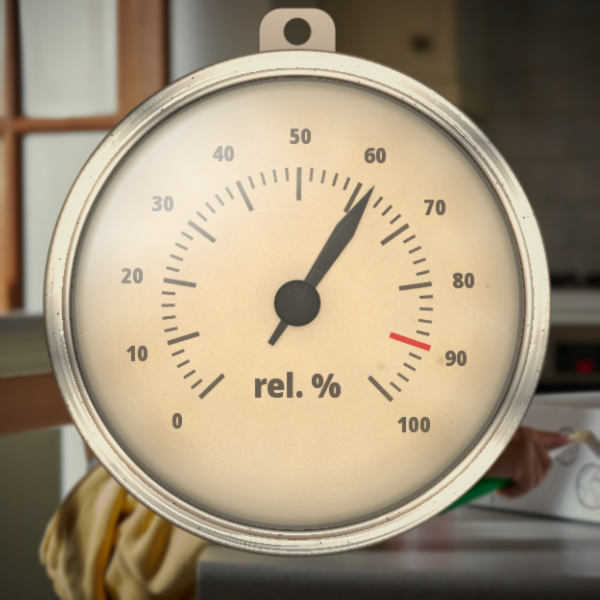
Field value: 62,%
